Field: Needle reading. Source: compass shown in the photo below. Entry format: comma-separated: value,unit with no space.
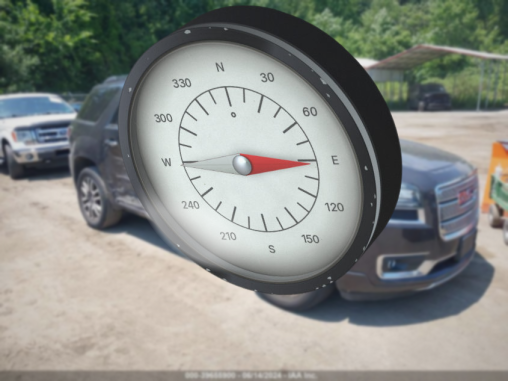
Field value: 90,°
